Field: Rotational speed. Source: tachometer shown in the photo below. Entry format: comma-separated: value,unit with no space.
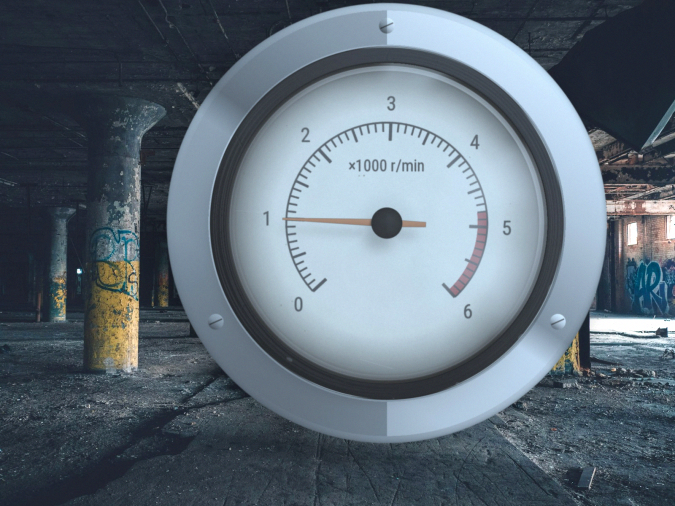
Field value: 1000,rpm
